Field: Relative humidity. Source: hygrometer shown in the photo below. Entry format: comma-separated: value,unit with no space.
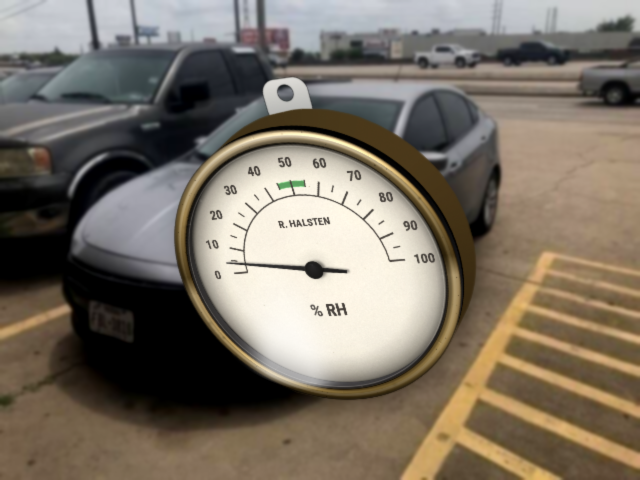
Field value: 5,%
